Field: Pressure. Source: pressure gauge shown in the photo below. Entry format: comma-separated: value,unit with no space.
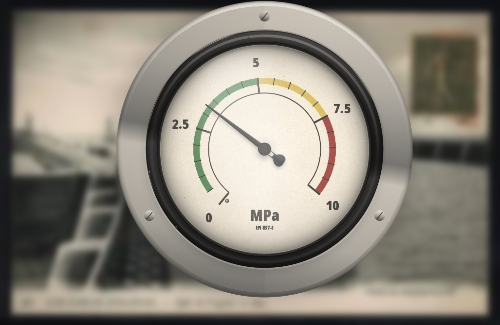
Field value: 3.25,MPa
